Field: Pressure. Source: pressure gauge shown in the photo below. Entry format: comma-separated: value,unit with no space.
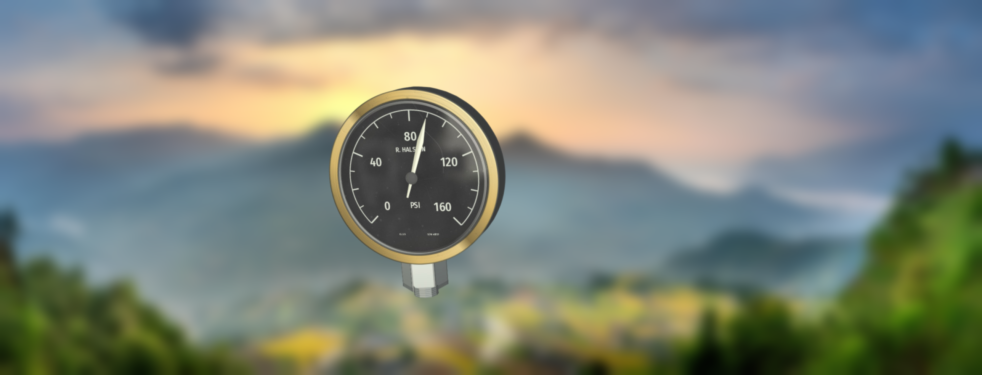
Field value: 90,psi
